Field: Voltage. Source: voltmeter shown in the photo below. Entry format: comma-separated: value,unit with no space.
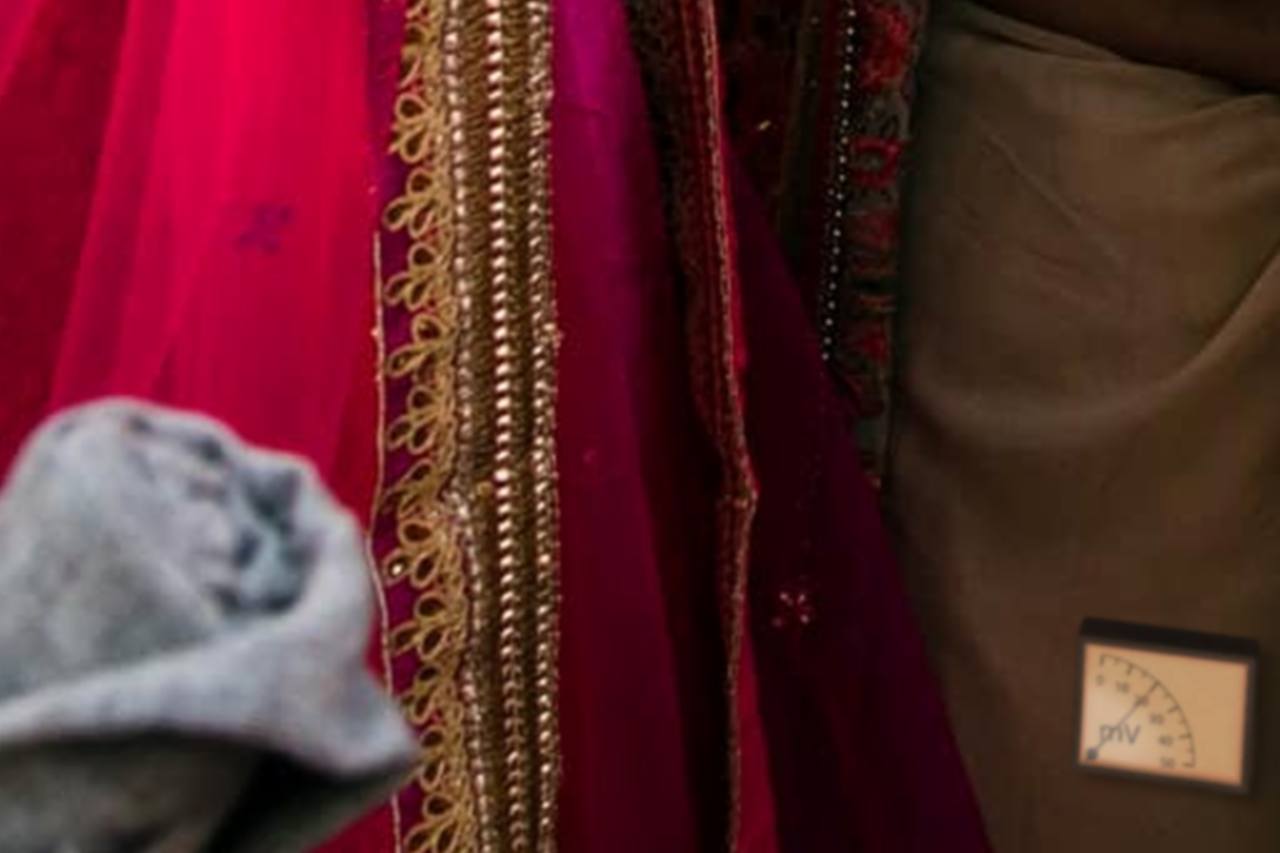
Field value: 20,mV
